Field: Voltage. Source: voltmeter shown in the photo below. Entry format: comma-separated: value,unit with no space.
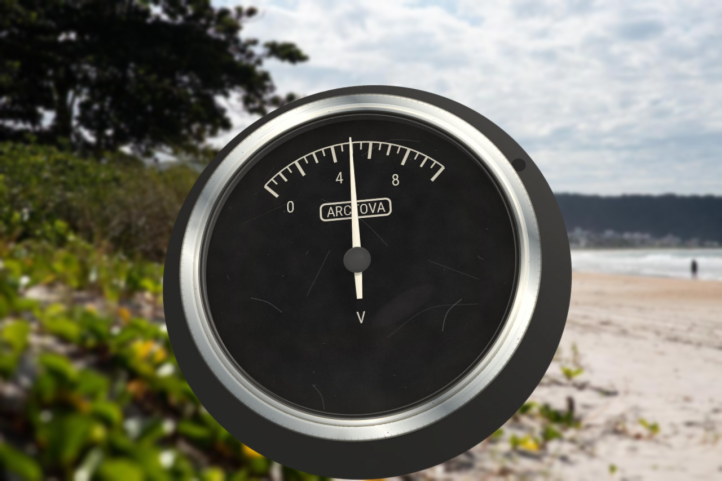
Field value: 5,V
